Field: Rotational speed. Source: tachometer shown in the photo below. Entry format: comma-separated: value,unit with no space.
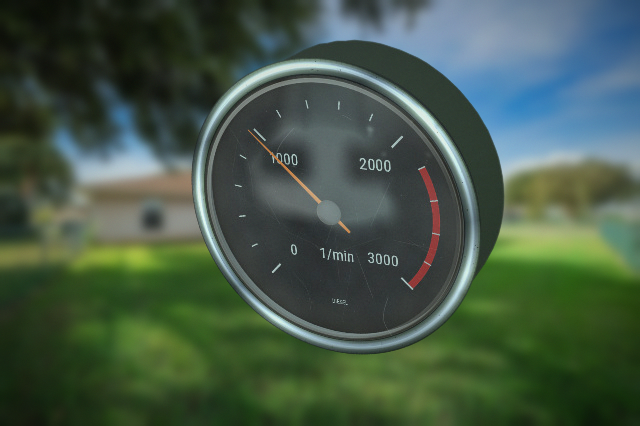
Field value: 1000,rpm
